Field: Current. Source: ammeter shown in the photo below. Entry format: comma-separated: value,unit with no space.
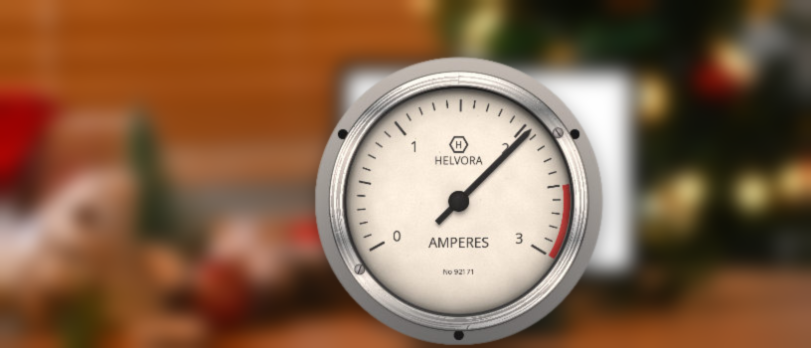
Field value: 2.05,A
